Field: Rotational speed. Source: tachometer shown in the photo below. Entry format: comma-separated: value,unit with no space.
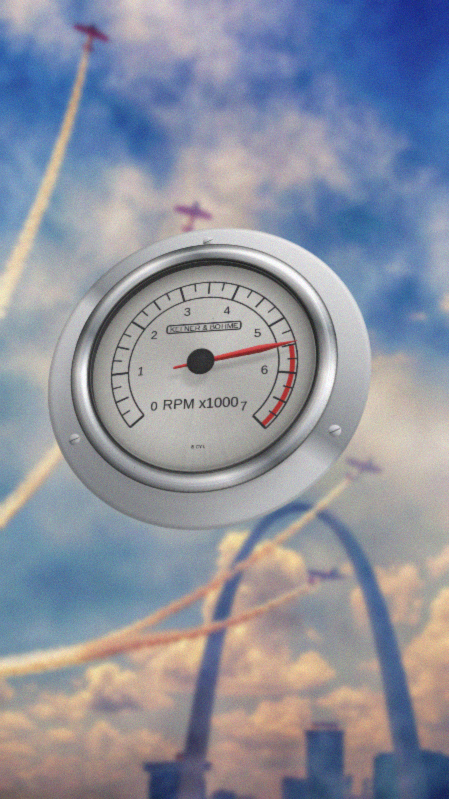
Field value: 5500,rpm
